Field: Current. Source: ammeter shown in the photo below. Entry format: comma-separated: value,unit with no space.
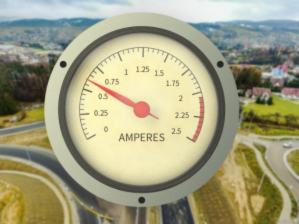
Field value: 0.6,A
